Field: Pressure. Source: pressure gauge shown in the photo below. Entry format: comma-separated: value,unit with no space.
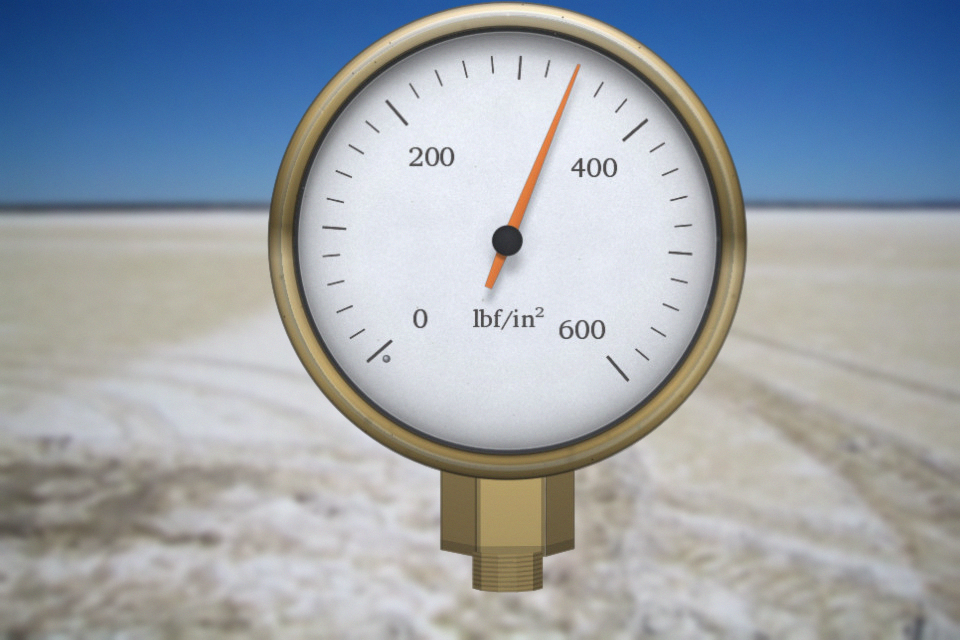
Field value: 340,psi
